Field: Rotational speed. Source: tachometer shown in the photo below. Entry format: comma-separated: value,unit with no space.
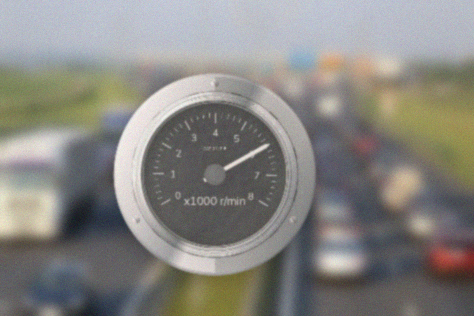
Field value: 6000,rpm
